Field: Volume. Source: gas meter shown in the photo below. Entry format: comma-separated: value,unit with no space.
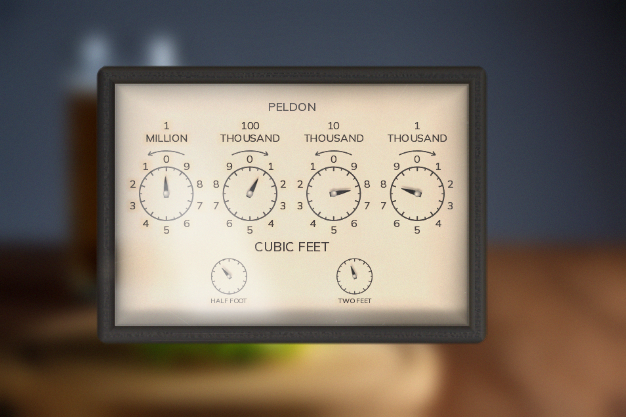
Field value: 7800,ft³
